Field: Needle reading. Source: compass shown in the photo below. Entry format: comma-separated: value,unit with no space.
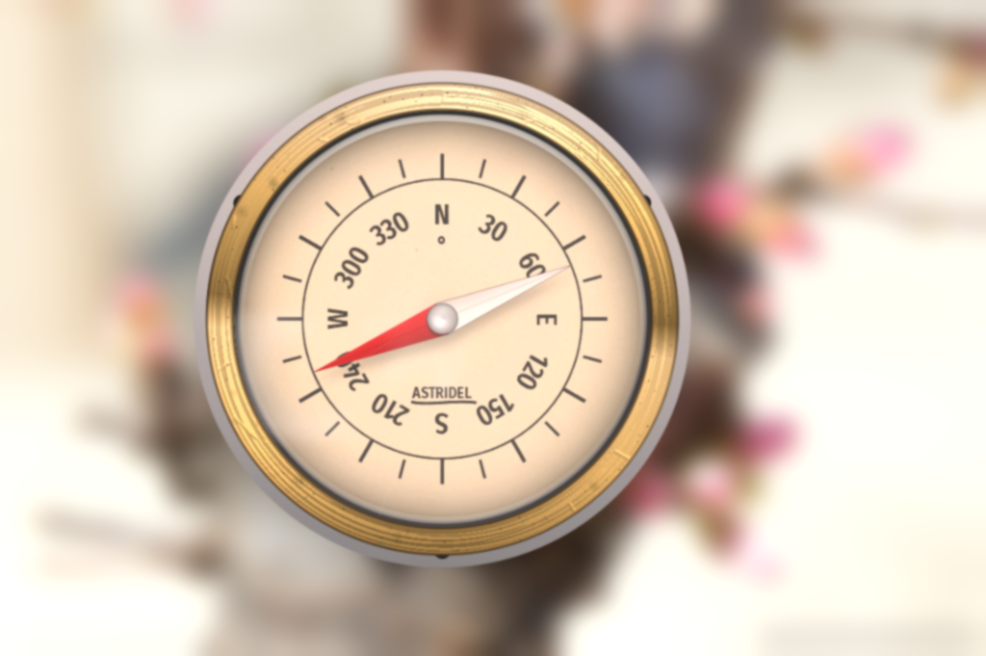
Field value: 247.5,°
